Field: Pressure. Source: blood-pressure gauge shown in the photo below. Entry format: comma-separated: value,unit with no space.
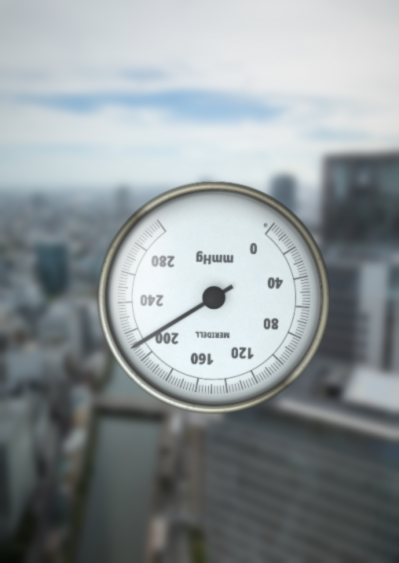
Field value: 210,mmHg
